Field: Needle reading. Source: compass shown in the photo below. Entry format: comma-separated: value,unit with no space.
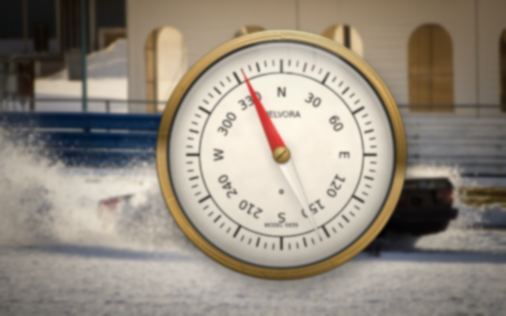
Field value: 335,°
